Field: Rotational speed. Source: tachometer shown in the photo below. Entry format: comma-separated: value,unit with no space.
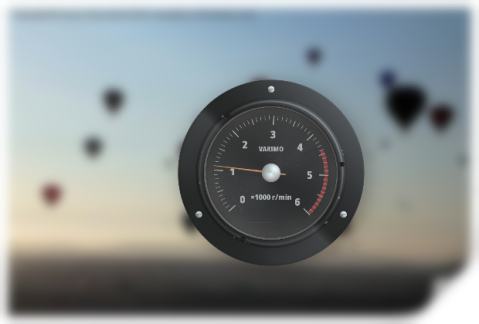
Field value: 1100,rpm
